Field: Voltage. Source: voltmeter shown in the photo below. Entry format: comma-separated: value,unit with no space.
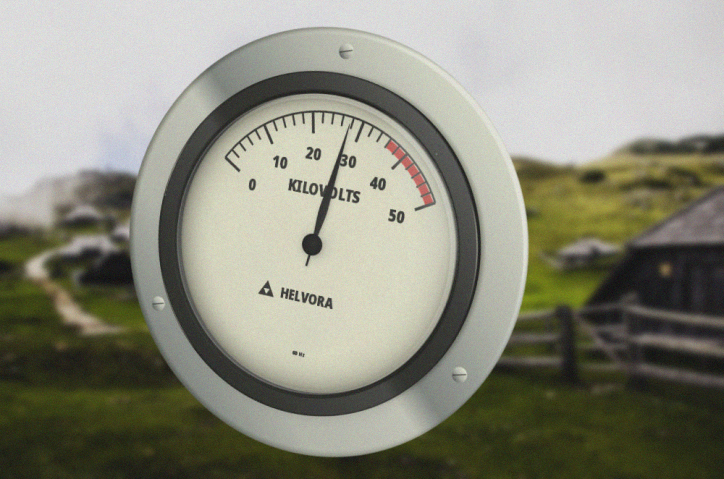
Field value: 28,kV
